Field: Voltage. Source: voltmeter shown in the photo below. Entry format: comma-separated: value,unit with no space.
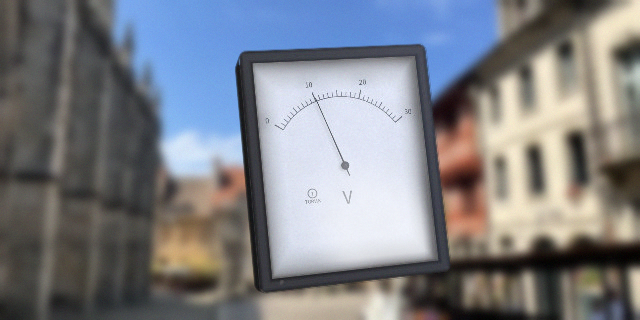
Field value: 10,V
